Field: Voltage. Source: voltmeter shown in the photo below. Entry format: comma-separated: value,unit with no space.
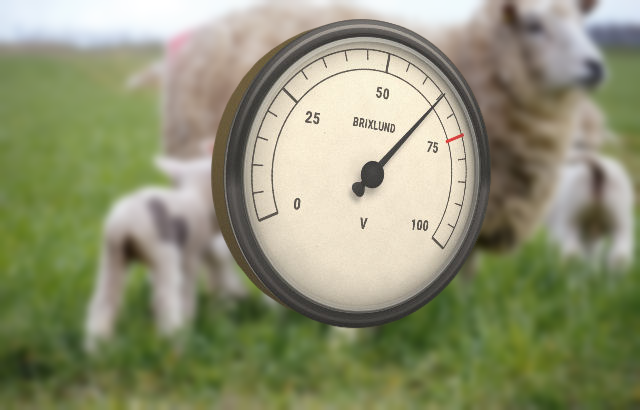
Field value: 65,V
